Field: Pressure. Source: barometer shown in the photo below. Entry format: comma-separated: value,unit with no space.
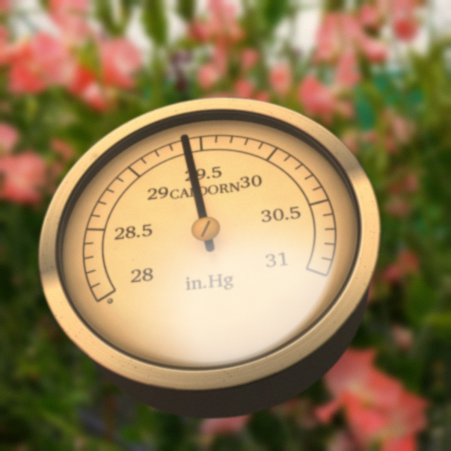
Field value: 29.4,inHg
